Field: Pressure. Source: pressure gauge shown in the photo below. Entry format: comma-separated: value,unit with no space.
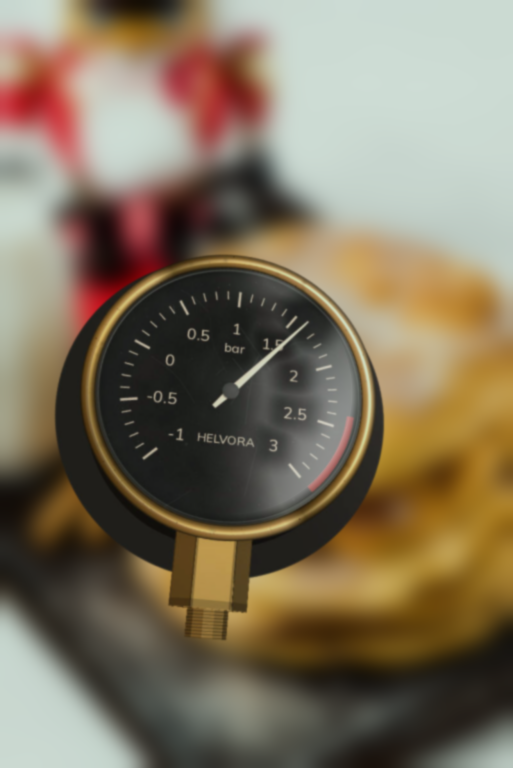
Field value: 1.6,bar
